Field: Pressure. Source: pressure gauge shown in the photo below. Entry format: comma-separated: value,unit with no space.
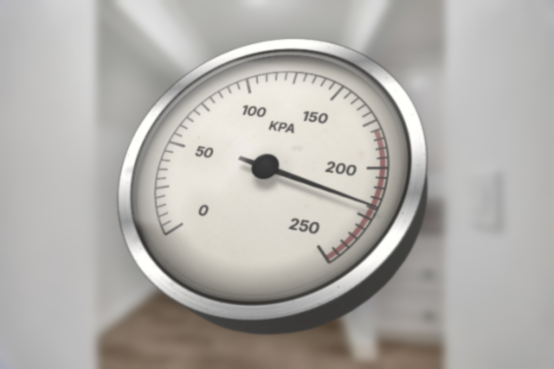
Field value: 220,kPa
